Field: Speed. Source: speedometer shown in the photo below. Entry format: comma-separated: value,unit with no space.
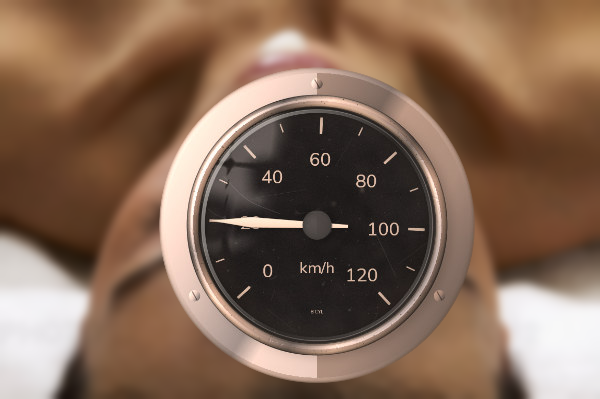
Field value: 20,km/h
